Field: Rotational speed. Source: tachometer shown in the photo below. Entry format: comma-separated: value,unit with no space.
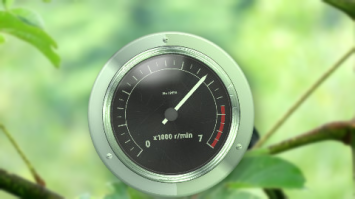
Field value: 4750,rpm
